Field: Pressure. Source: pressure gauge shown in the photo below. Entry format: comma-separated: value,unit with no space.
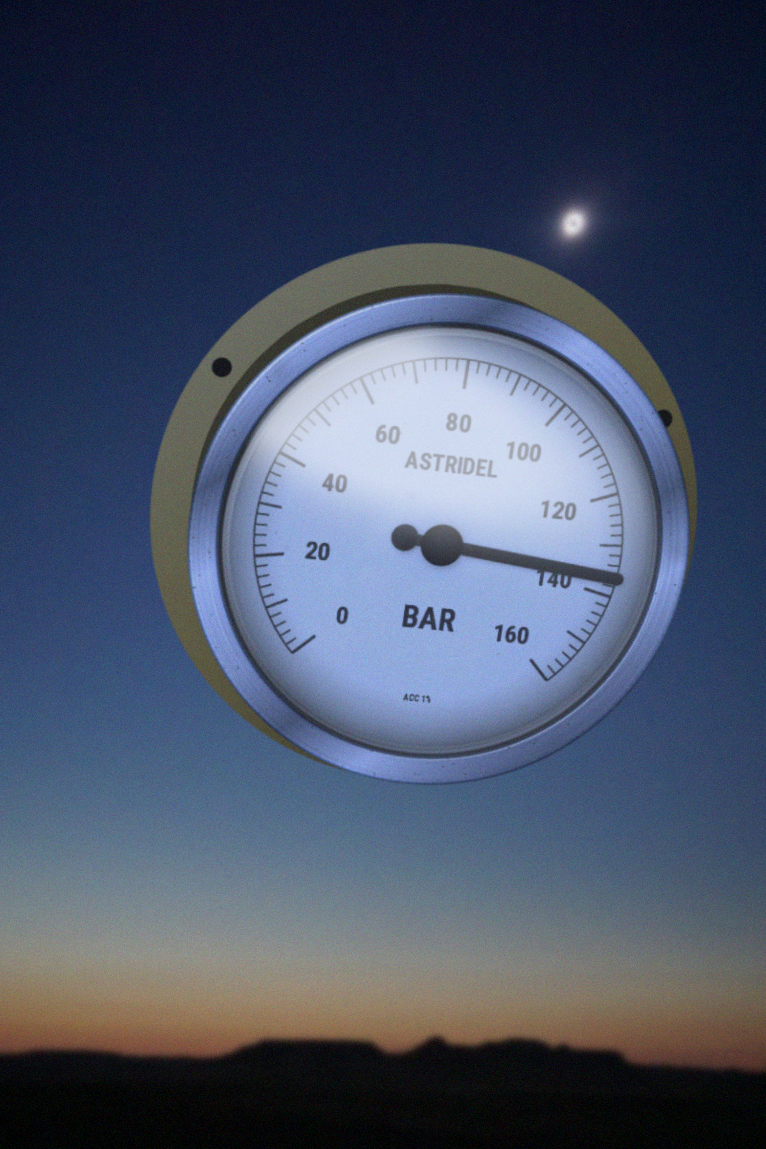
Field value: 136,bar
